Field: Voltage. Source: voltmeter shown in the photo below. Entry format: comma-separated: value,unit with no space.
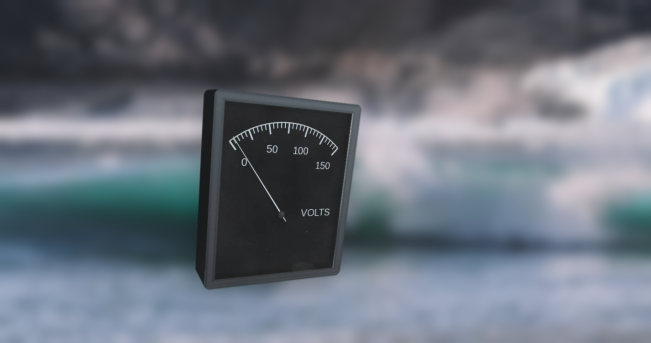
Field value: 5,V
